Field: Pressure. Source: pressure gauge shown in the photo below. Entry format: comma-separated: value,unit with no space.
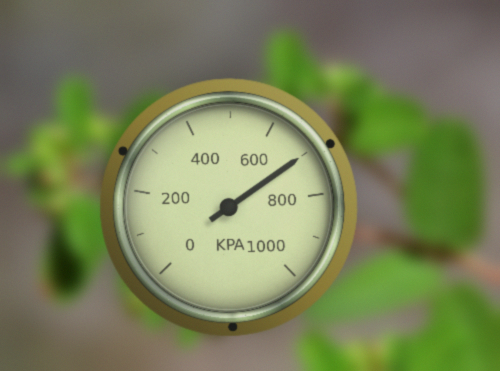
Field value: 700,kPa
